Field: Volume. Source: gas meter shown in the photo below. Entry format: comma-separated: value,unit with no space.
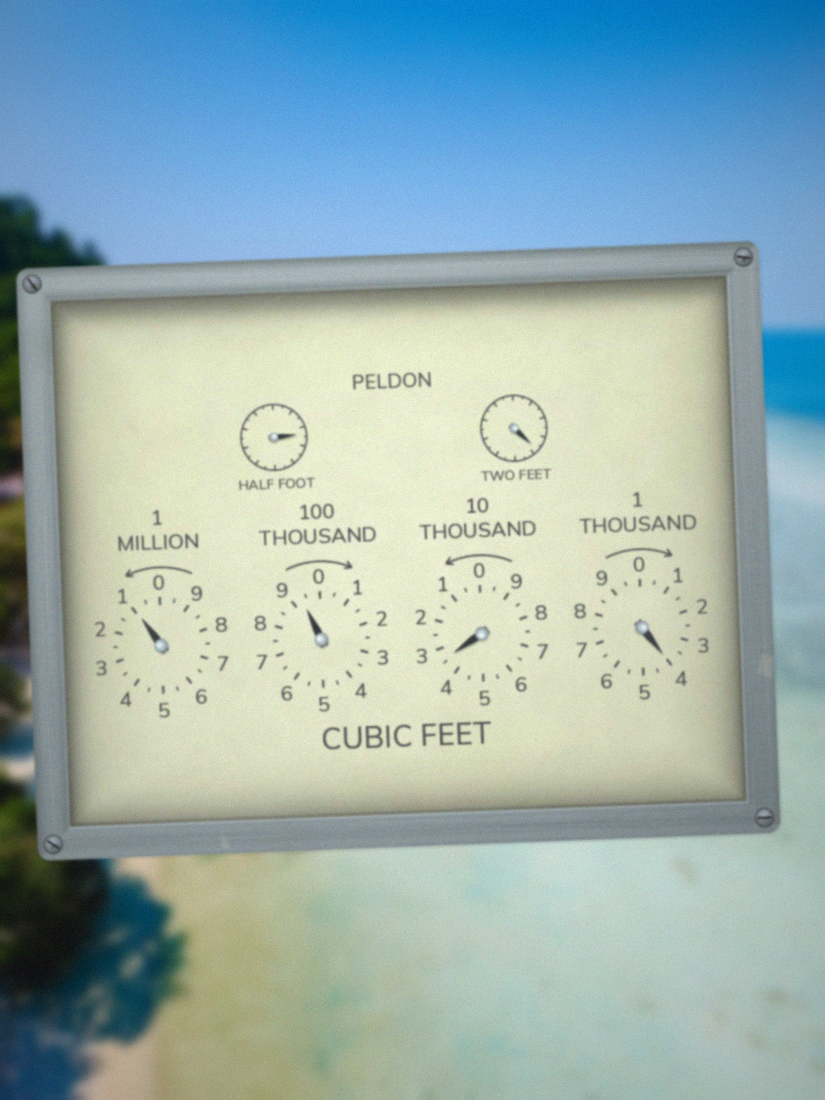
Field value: 93400,ft³
